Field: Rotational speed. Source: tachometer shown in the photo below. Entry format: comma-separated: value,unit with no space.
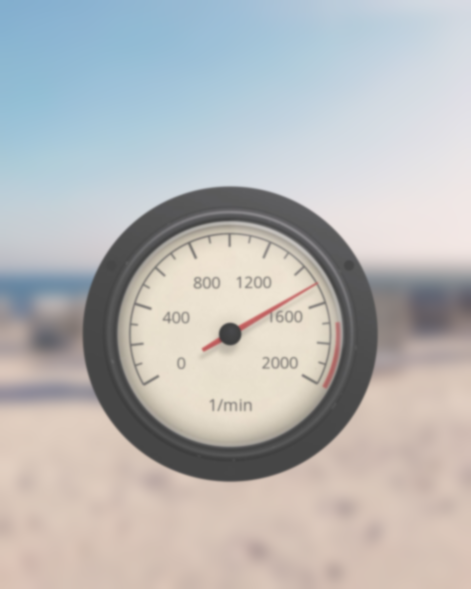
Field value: 1500,rpm
